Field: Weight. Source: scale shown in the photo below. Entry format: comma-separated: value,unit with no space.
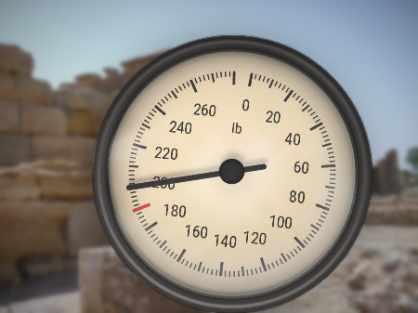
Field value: 200,lb
